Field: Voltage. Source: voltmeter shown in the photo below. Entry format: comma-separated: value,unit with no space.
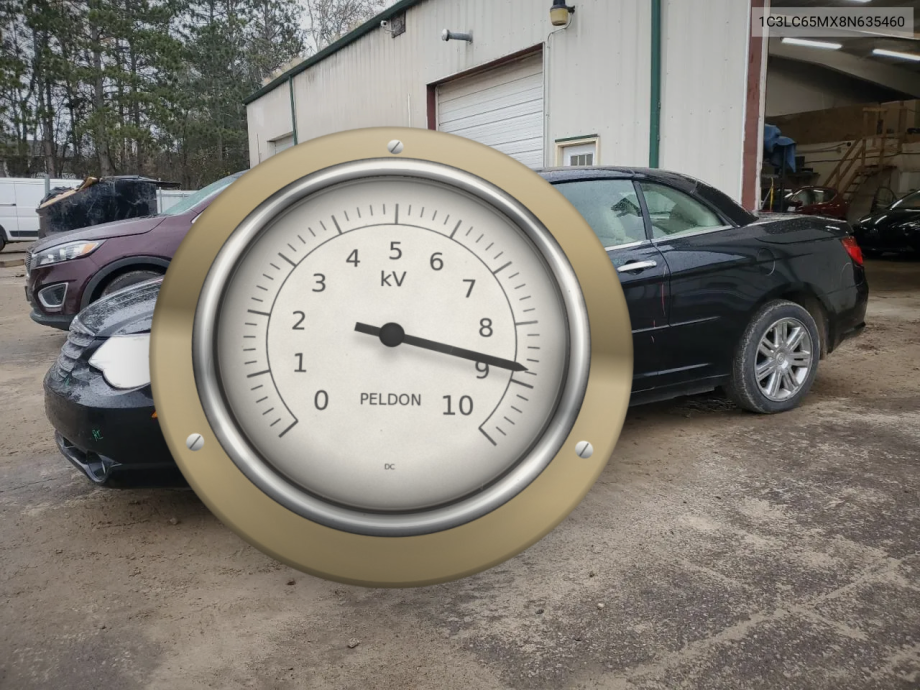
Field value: 8.8,kV
